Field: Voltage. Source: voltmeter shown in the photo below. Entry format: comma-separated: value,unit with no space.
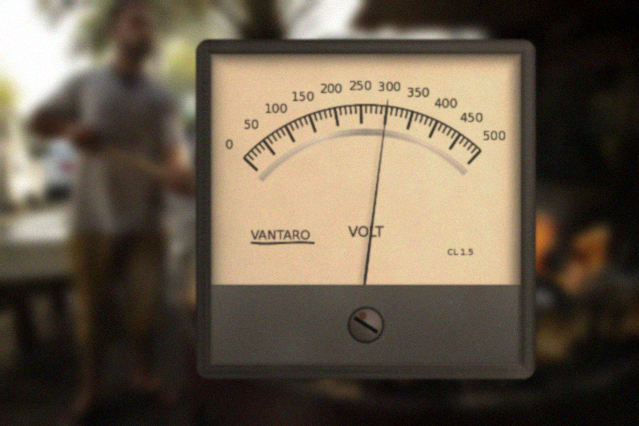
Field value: 300,V
